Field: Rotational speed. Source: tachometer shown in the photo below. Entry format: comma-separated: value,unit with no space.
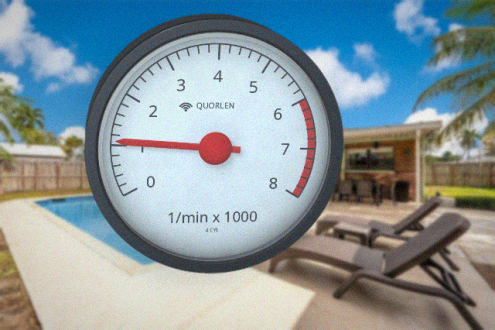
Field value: 1100,rpm
